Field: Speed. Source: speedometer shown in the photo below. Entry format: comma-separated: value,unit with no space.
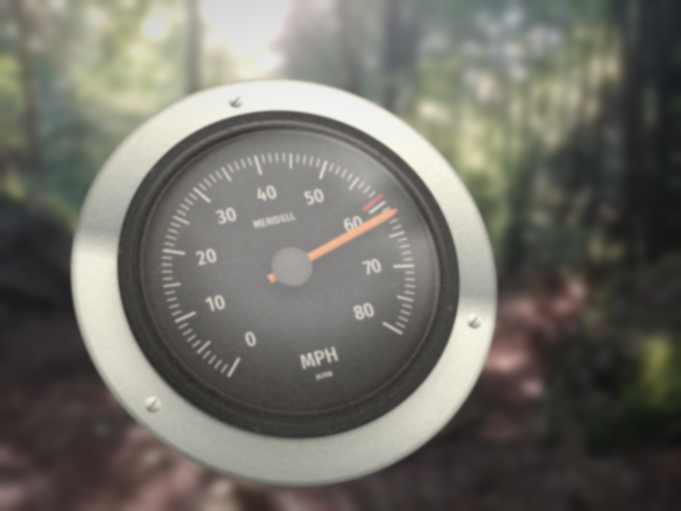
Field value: 62,mph
